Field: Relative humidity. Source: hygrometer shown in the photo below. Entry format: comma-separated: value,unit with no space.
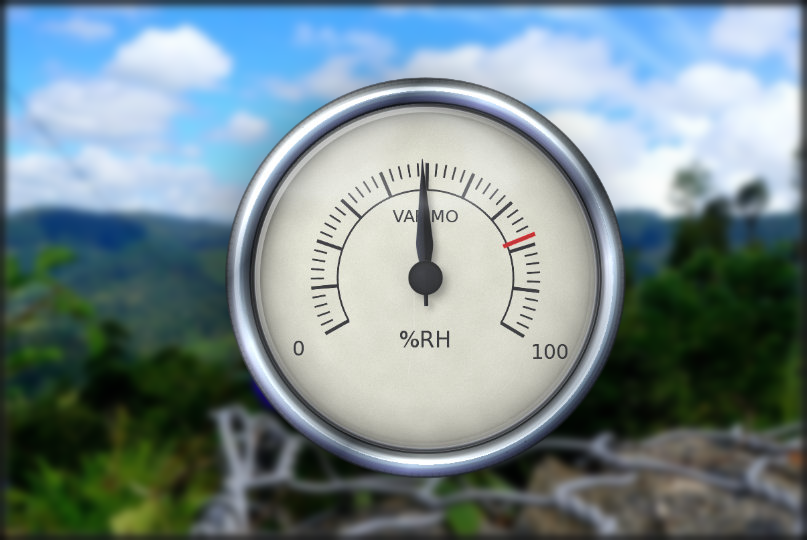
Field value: 49,%
